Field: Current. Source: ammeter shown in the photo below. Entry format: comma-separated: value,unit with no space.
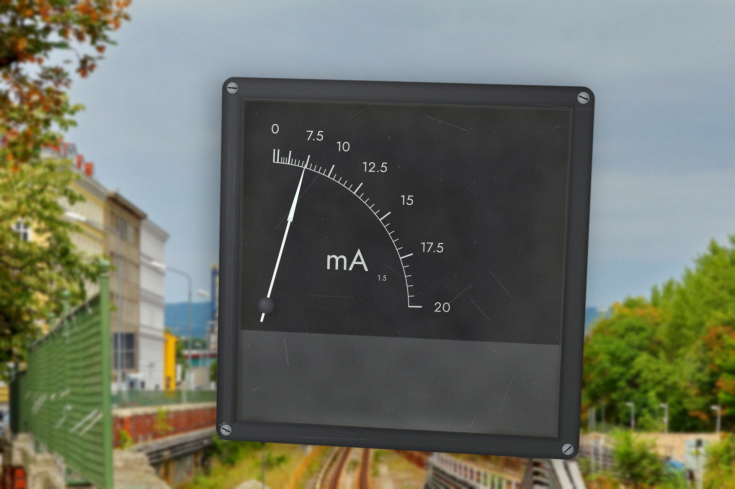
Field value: 7.5,mA
